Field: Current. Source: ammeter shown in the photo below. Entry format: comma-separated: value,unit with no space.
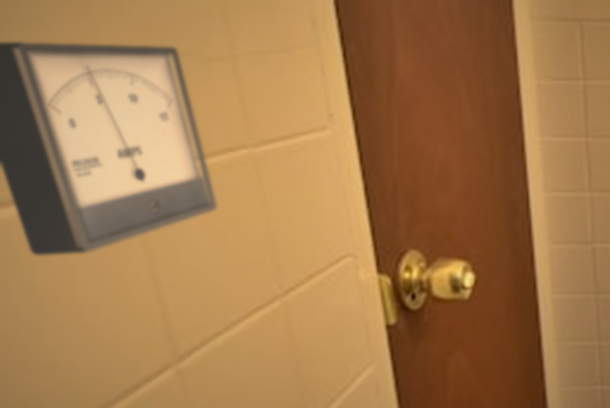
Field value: 5,A
